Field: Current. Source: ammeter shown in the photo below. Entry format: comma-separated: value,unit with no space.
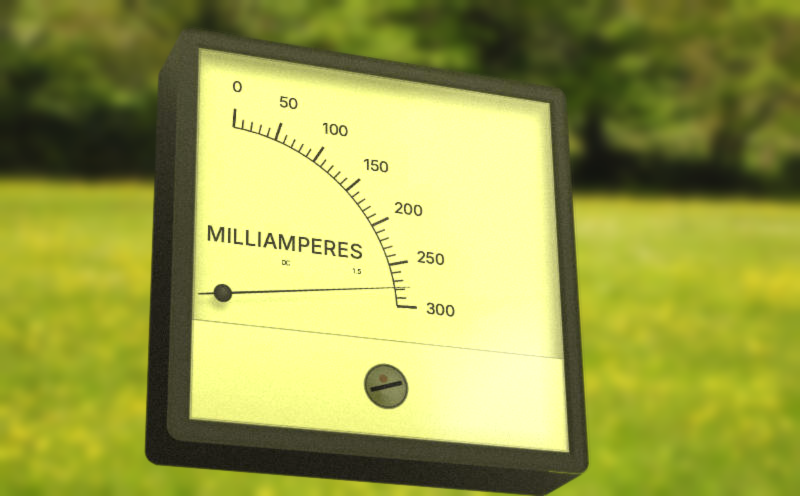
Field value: 280,mA
